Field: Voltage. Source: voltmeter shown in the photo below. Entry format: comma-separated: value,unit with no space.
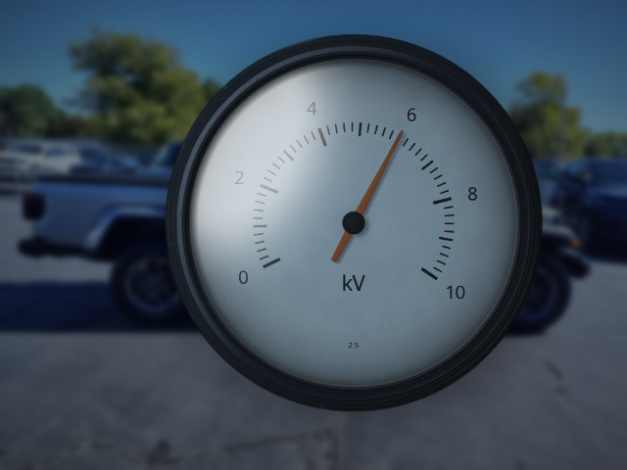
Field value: 6,kV
